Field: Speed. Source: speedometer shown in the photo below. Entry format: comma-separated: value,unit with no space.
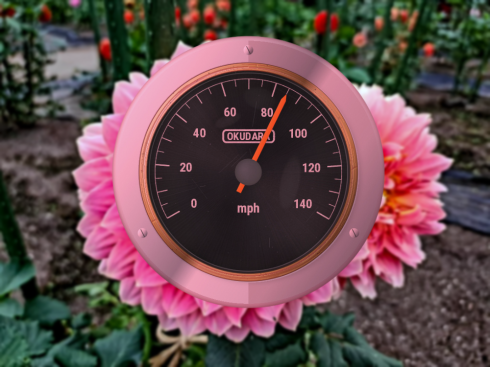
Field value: 85,mph
